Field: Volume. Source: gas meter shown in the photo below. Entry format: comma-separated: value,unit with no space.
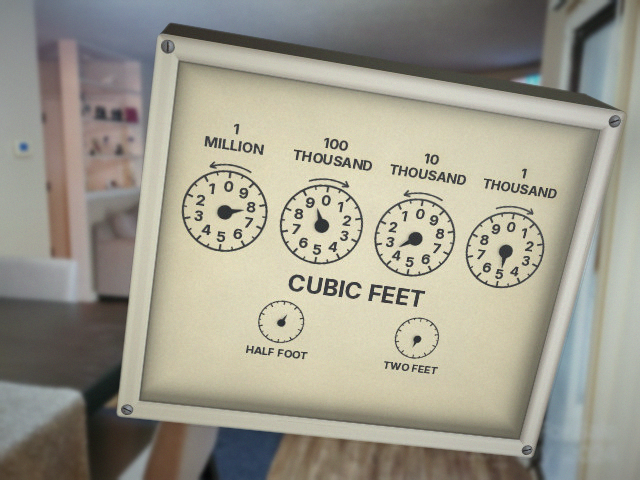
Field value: 793500,ft³
